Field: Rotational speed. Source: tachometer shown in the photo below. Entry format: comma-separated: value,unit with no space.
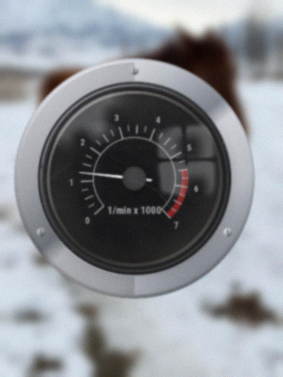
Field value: 1250,rpm
